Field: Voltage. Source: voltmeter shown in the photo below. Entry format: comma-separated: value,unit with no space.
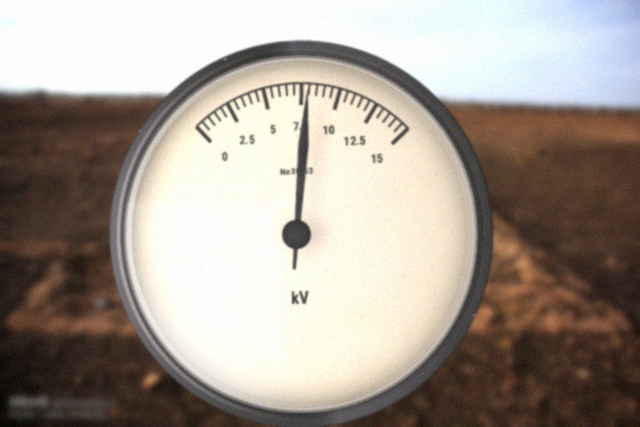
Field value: 8,kV
